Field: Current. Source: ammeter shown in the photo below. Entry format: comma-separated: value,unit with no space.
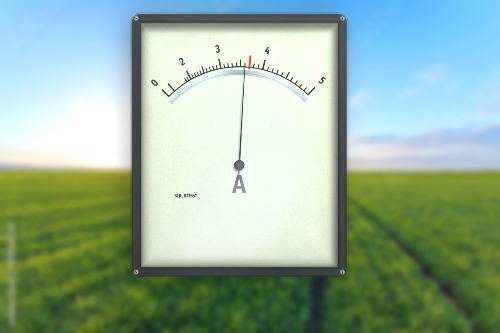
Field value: 3.6,A
